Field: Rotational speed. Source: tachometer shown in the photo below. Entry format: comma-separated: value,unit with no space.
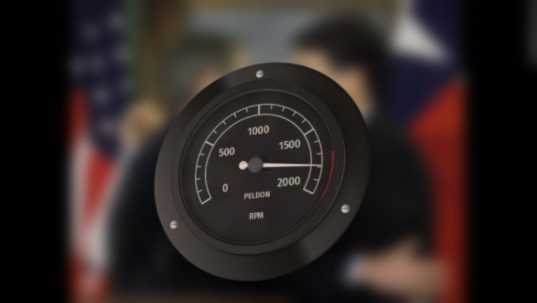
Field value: 1800,rpm
